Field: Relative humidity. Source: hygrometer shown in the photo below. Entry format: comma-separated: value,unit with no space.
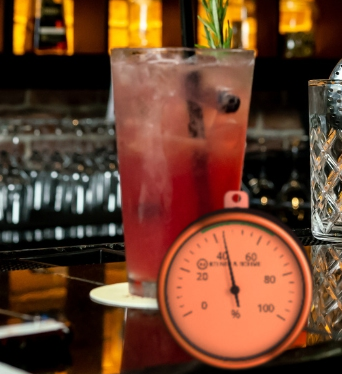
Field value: 44,%
